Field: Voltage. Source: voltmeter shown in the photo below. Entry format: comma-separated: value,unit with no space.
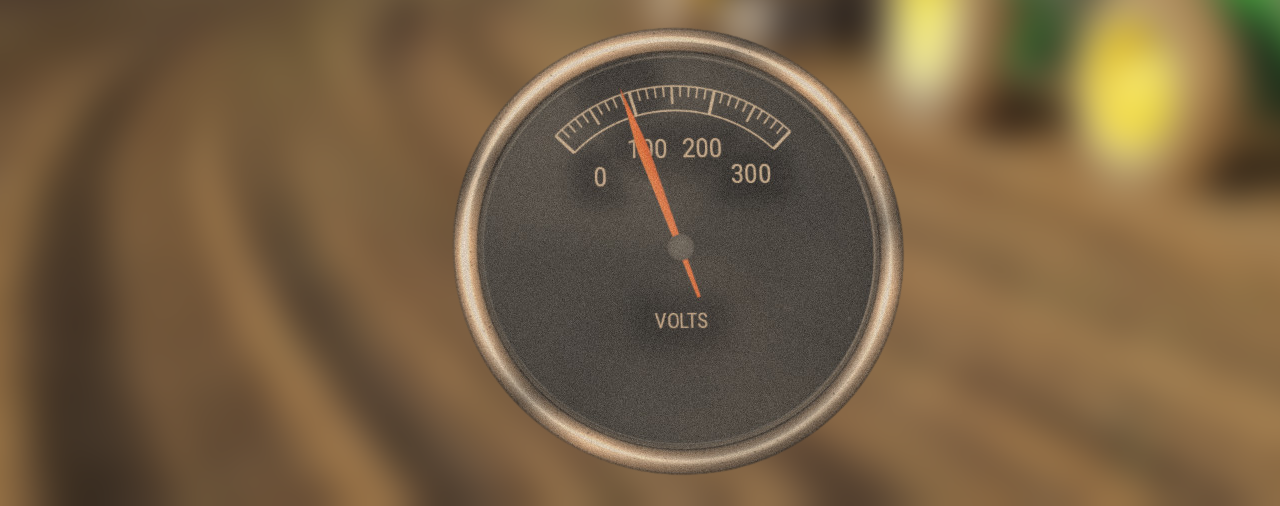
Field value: 90,V
